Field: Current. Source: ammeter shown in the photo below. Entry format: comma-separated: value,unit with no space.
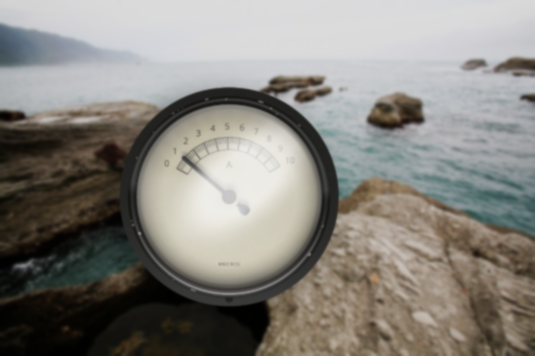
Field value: 1,A
